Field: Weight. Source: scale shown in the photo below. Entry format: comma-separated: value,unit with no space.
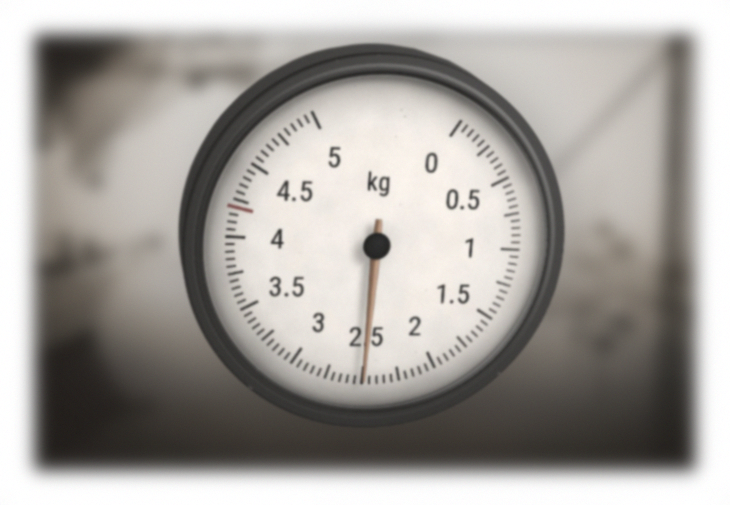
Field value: 2.5,kg
